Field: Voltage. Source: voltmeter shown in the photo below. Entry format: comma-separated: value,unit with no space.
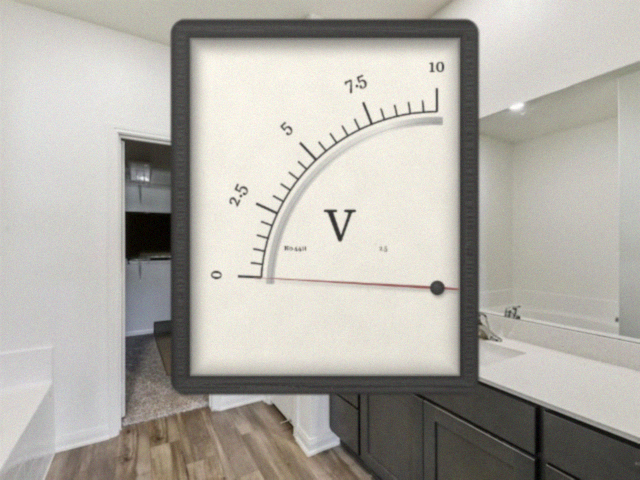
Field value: 0,V
